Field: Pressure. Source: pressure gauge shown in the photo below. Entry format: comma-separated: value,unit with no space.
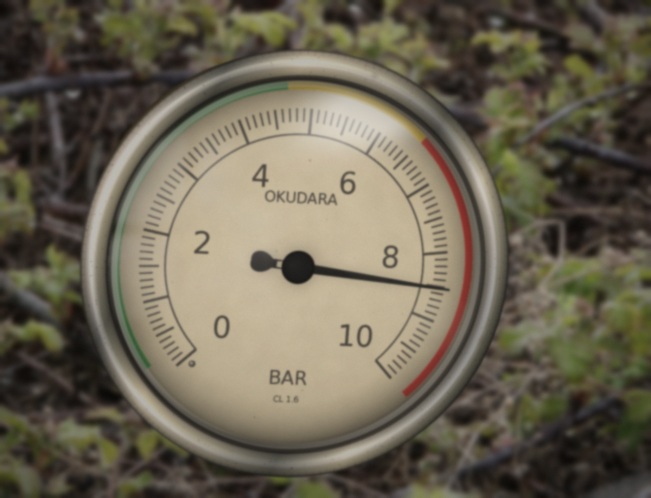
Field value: 8.5,bar
